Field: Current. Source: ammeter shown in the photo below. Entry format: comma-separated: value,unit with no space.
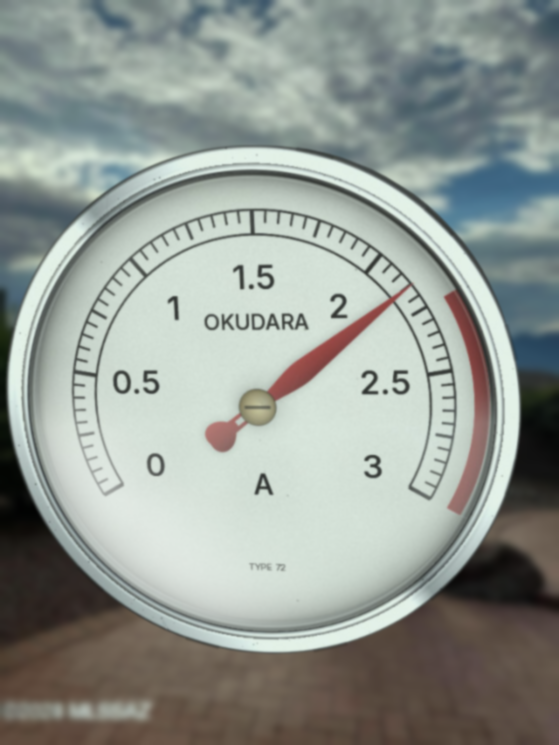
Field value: 2.15,A
